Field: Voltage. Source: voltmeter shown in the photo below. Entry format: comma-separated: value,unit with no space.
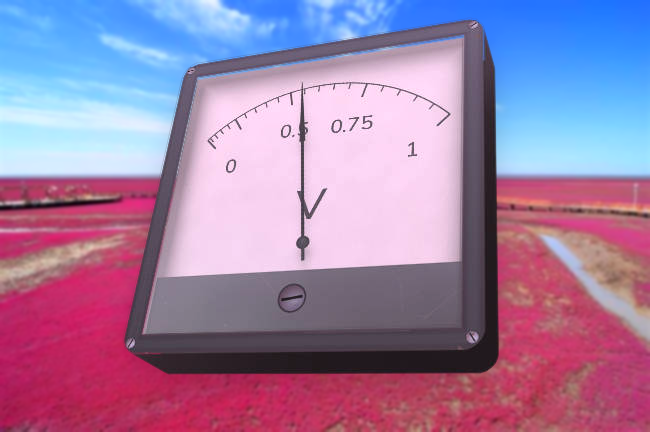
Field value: 0.55,V
